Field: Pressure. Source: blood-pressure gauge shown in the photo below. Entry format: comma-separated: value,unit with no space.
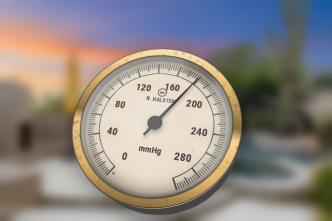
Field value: 180,mmHg
